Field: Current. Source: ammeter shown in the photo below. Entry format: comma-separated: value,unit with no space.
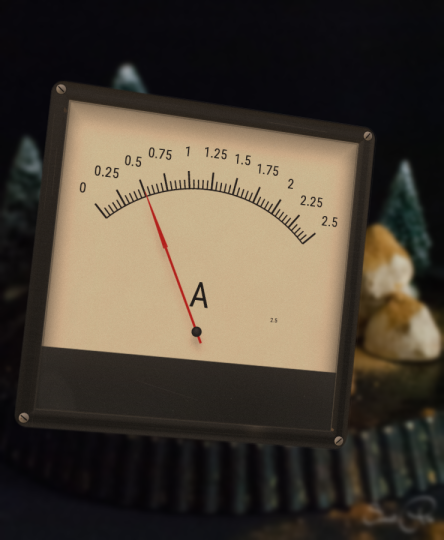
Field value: 0.5,A
